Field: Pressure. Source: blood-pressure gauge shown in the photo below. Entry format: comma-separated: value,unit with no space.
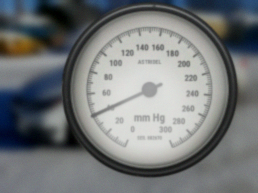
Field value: 40,mmHg
